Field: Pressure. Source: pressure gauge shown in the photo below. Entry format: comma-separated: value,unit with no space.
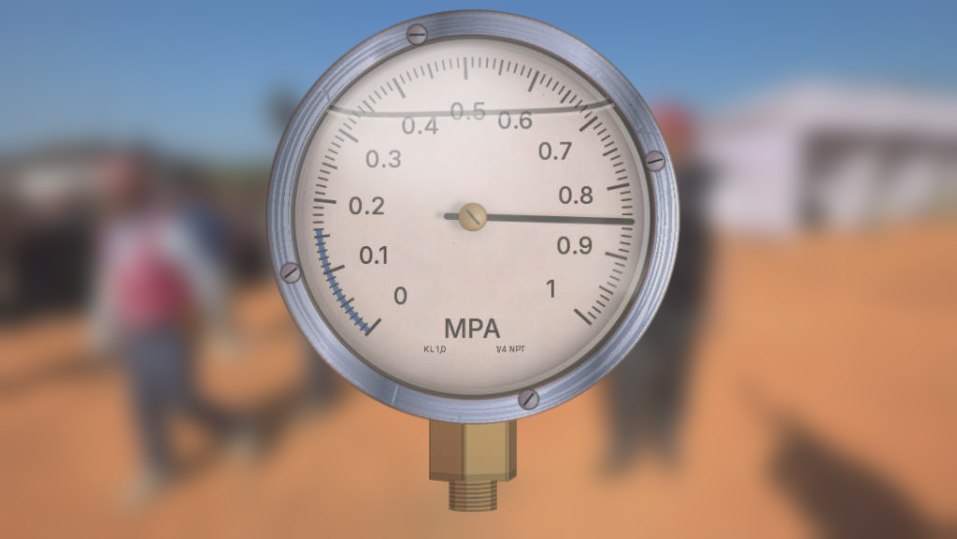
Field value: 0.85,MPa
